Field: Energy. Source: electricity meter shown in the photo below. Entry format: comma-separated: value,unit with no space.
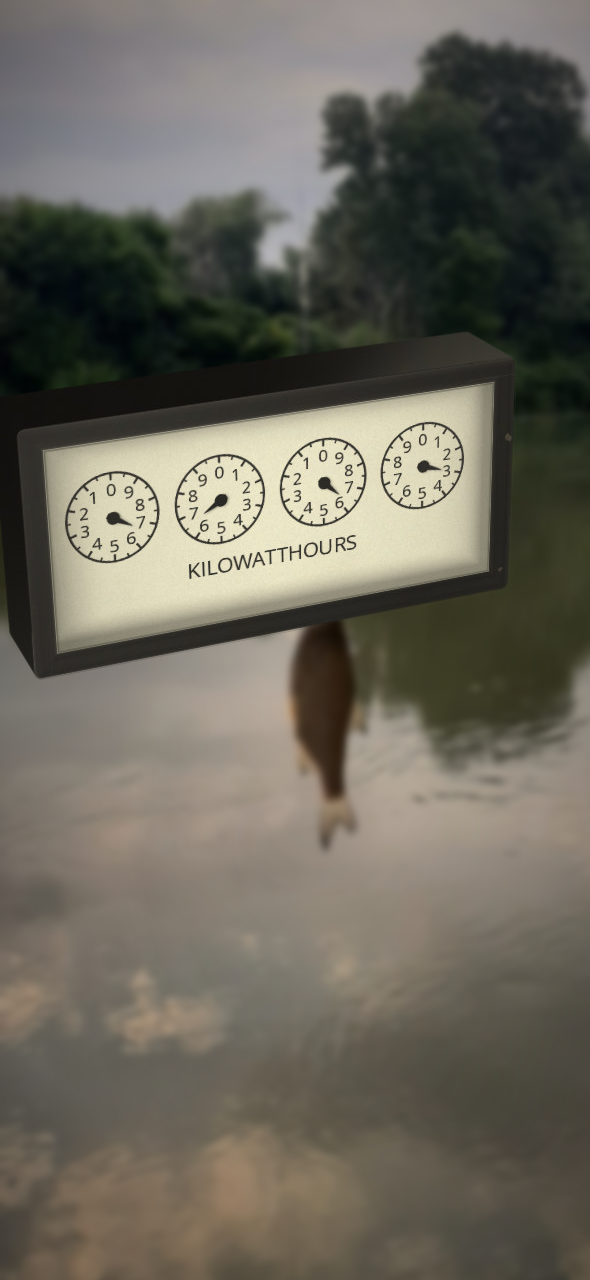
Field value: 6663,kWh
